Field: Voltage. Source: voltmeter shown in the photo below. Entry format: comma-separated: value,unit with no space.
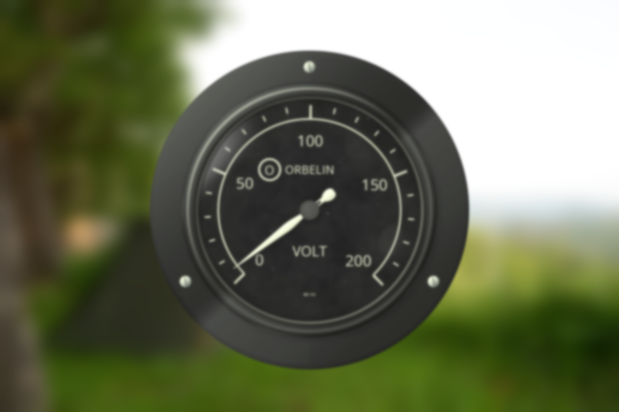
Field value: 5,V
